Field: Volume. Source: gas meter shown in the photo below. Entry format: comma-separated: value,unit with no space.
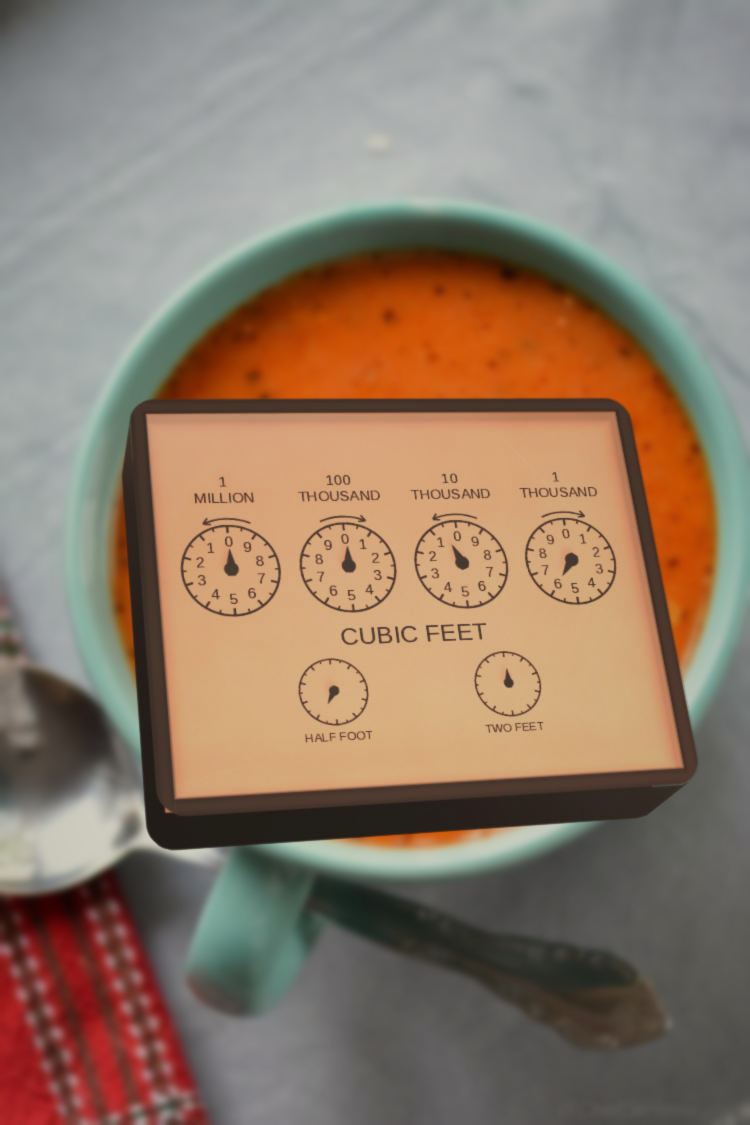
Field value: 600,ft³
